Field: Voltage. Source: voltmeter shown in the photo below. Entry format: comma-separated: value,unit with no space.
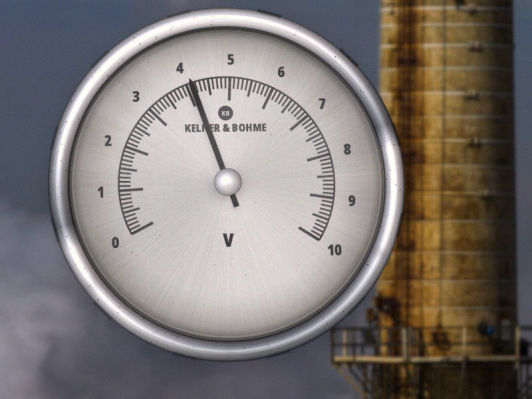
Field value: 4.1,V
